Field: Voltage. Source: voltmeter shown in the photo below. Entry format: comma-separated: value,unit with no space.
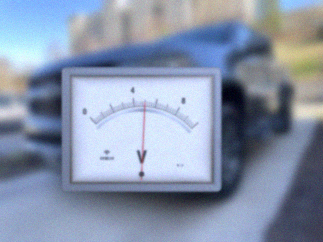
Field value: 5,V
